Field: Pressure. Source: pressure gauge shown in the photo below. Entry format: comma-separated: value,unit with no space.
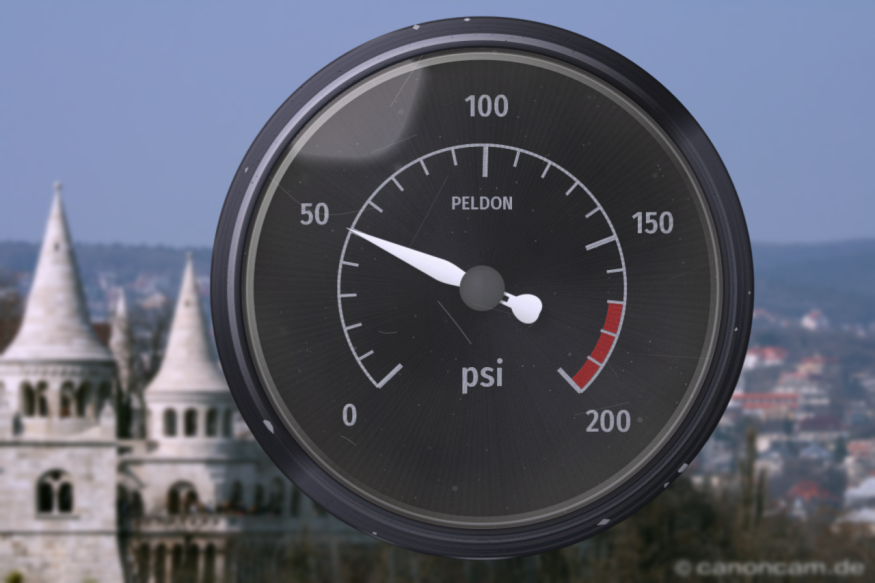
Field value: 50,psi
